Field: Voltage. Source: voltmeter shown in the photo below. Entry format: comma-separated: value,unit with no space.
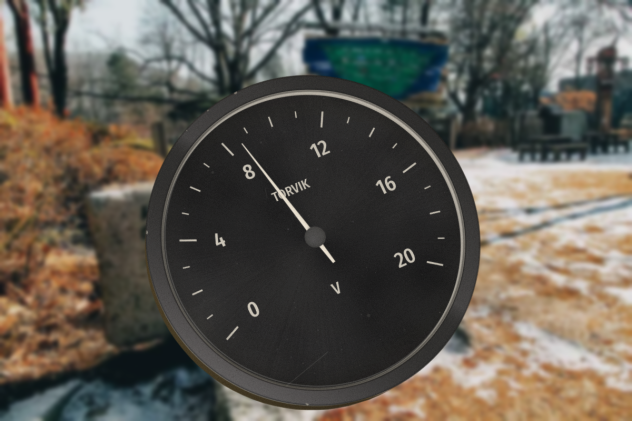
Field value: 8.5,V
